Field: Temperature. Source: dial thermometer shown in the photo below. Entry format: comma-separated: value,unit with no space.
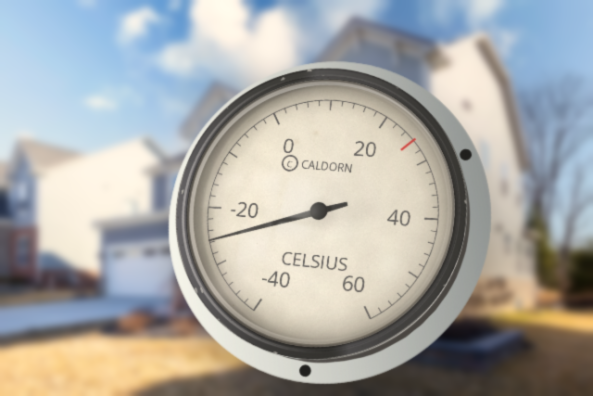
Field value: -26,°C
